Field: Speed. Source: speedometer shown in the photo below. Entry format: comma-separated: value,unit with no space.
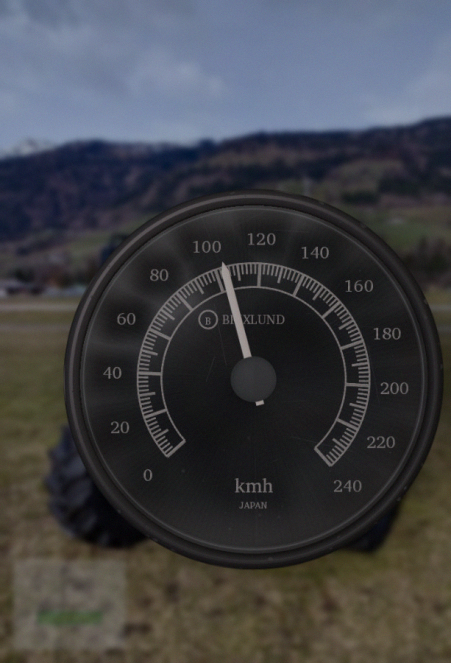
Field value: 104,km/h
